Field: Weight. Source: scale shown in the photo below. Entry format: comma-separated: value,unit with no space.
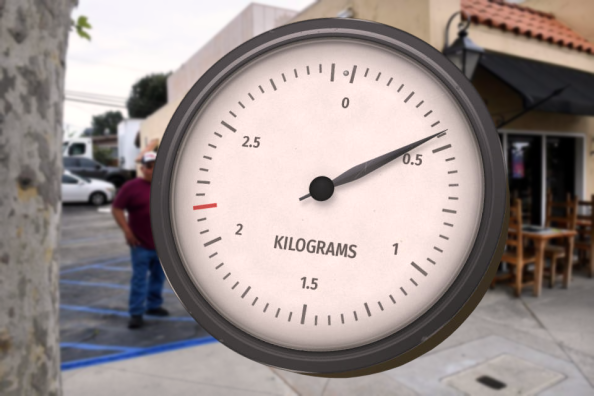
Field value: 0.45,kg
